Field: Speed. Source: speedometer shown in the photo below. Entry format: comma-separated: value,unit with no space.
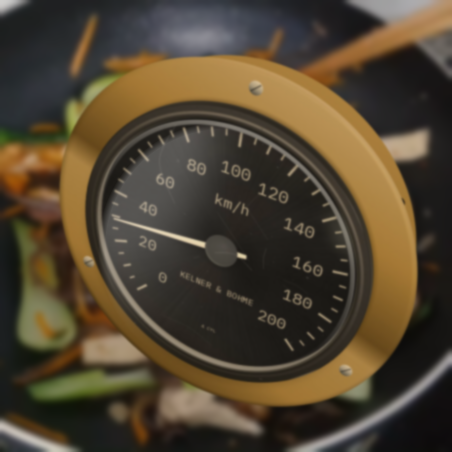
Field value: 30,km/h
